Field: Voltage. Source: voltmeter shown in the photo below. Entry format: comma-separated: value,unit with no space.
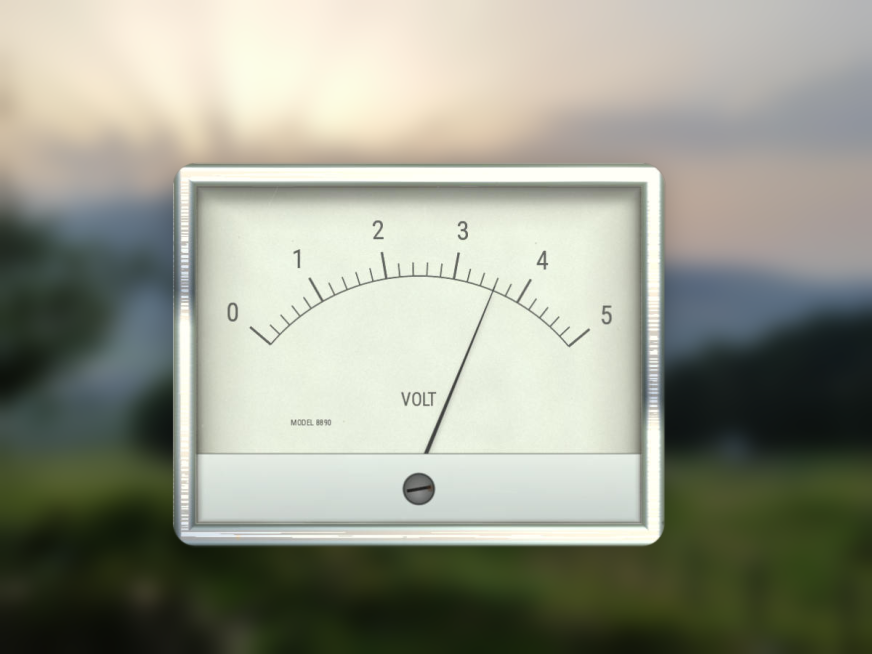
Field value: 3.6,V
